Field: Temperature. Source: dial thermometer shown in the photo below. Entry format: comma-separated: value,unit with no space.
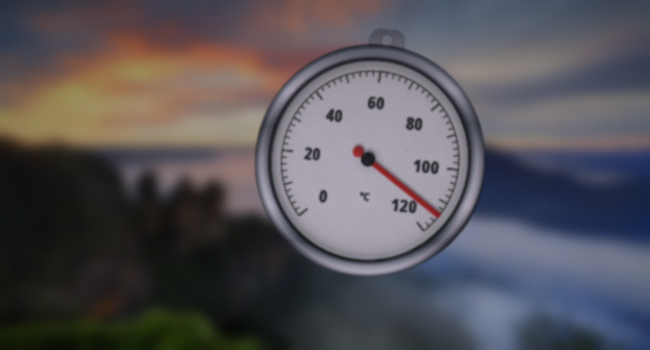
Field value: 114,°C
